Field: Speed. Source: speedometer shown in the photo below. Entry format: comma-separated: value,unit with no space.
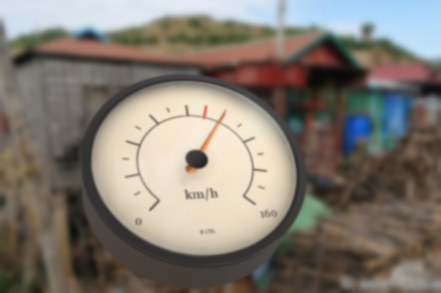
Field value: 100,km/h
